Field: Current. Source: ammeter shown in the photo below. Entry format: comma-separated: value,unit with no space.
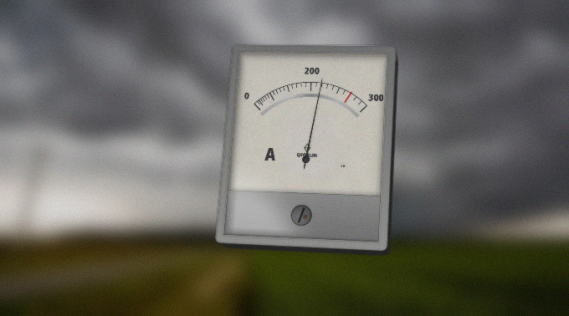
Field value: 220,A
